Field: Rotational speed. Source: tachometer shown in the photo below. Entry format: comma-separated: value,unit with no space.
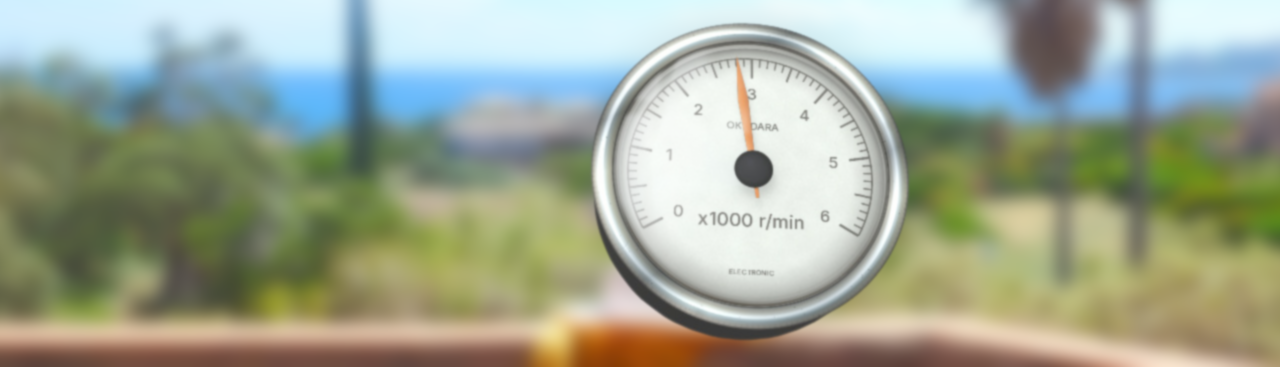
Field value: 2800,rpm
